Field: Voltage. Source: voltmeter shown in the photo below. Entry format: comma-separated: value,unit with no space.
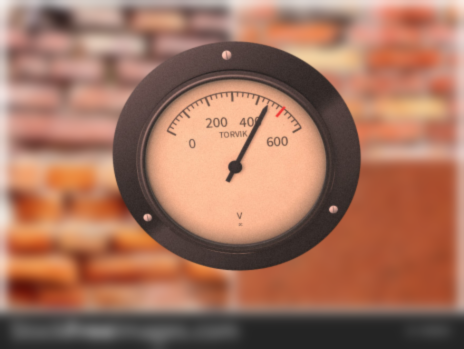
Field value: 440,V
